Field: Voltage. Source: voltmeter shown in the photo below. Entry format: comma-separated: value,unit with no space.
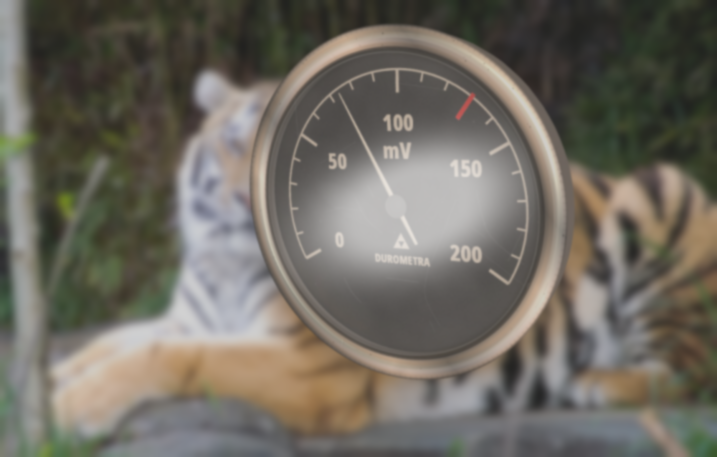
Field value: 75,mV
